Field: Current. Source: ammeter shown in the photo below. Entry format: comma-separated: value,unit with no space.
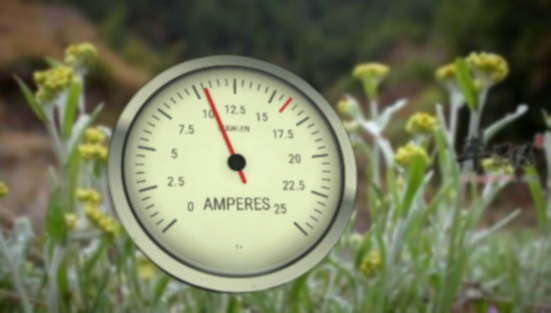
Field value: 10.5,A
